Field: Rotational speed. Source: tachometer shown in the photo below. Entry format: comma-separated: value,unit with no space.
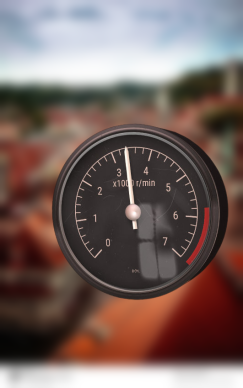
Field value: 3400,rpm
